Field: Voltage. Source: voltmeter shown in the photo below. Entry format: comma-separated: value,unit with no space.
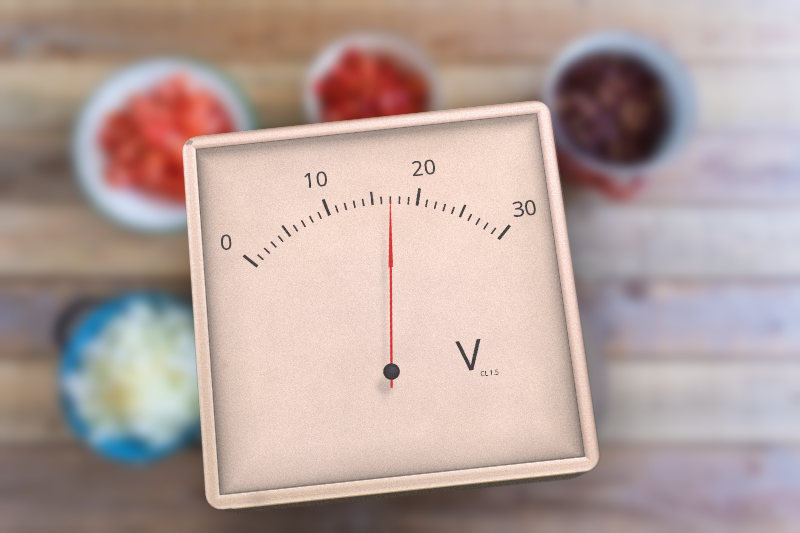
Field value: 17,V
